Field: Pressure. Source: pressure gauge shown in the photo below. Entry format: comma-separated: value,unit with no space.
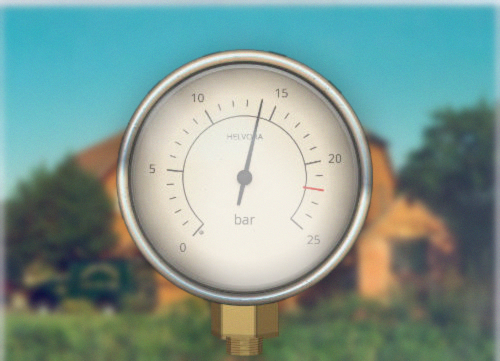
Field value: 14,bar
